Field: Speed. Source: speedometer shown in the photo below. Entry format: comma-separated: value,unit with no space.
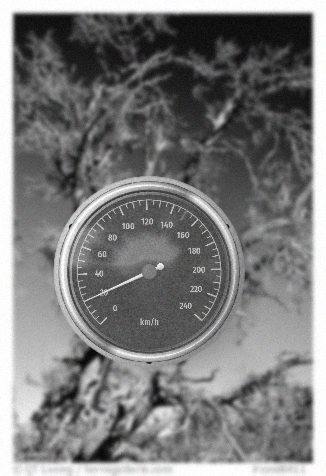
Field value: 20,km/h
